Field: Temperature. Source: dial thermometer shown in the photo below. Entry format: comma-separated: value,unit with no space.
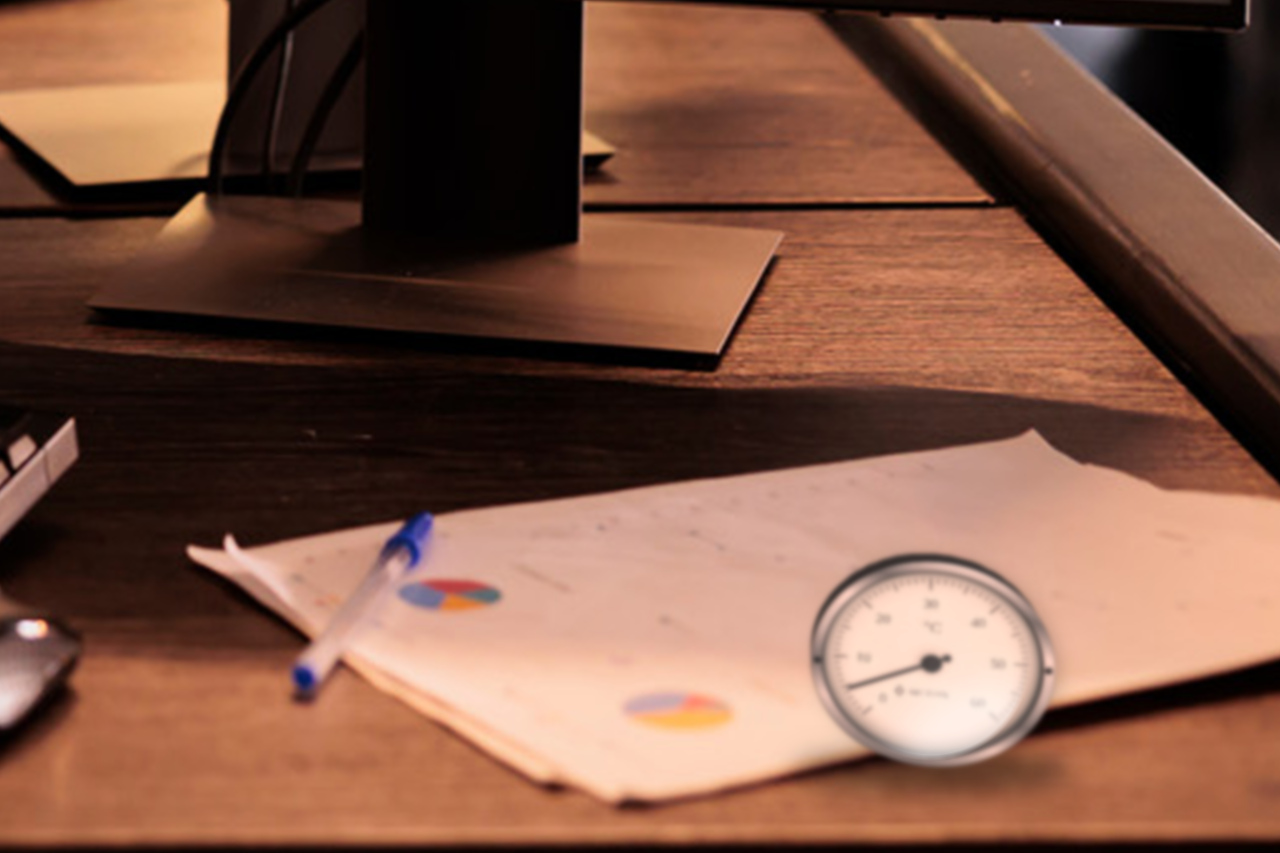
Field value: 5,°C
